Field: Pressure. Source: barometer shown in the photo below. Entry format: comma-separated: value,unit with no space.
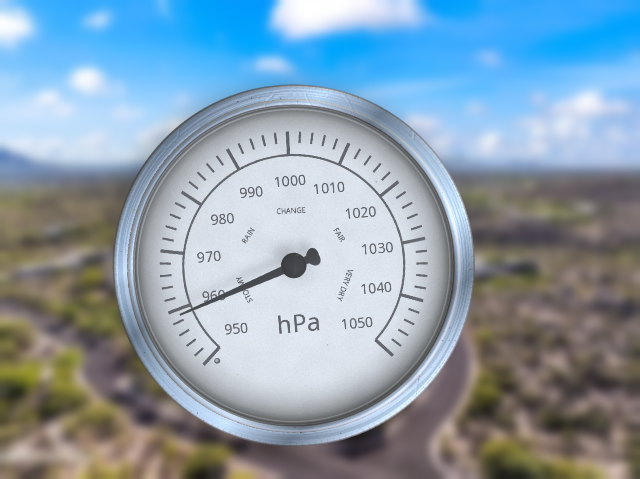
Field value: 959,hPa
